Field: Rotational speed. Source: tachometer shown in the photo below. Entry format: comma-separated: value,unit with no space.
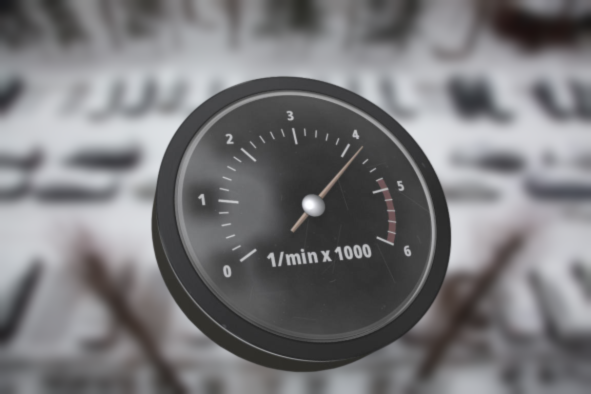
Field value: 4200,rpm
